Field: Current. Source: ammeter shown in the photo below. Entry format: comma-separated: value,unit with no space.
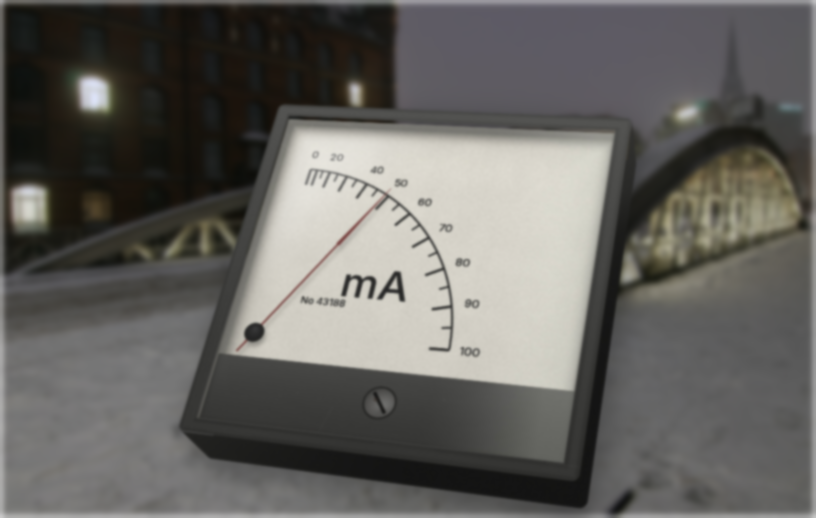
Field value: 50,mA
